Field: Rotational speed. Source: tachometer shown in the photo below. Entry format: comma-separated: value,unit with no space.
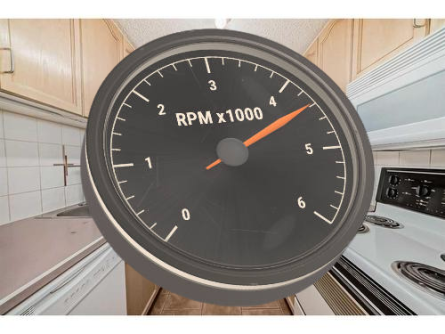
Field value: 4400,rpm
